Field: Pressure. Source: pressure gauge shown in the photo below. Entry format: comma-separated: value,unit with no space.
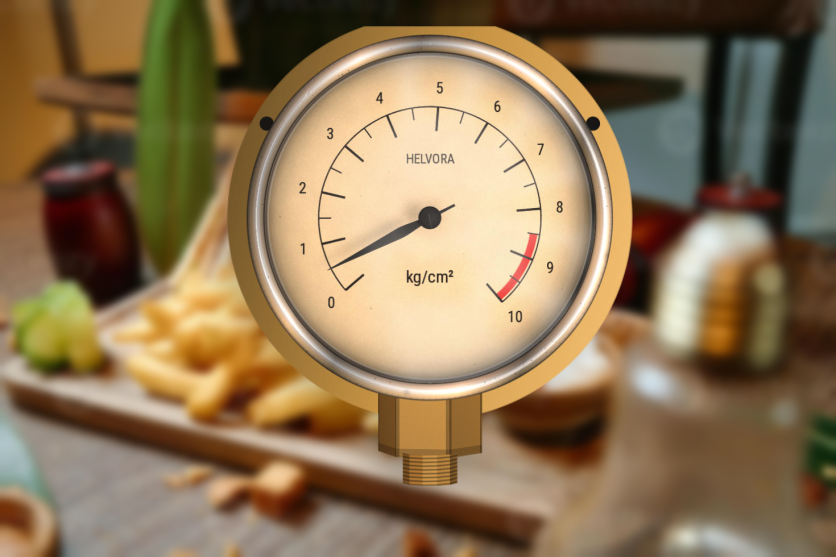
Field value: 0.5,kg/cm²
